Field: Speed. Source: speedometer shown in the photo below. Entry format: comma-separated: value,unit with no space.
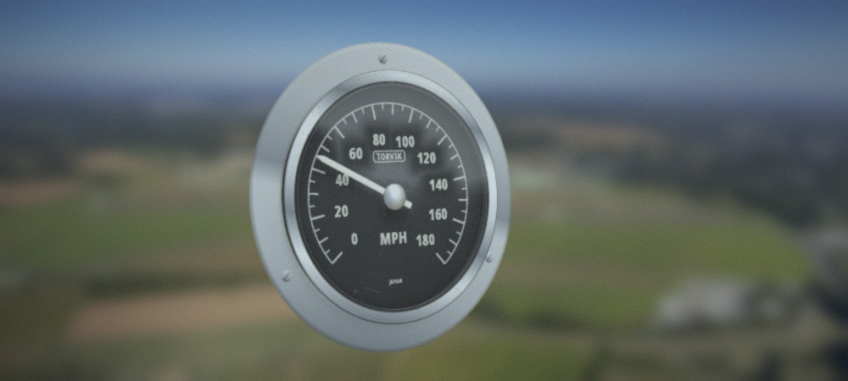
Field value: 45,mph
